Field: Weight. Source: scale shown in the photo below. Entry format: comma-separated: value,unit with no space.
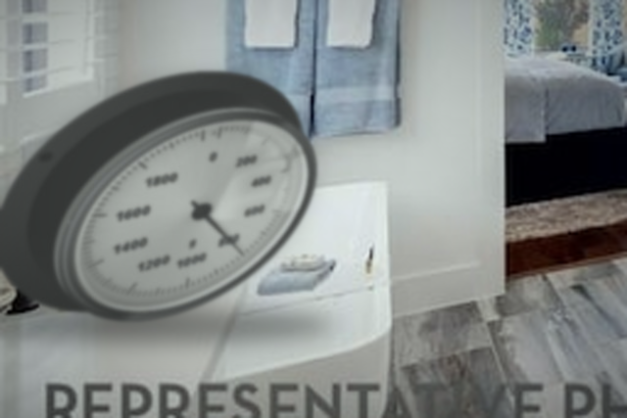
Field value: 800,g
